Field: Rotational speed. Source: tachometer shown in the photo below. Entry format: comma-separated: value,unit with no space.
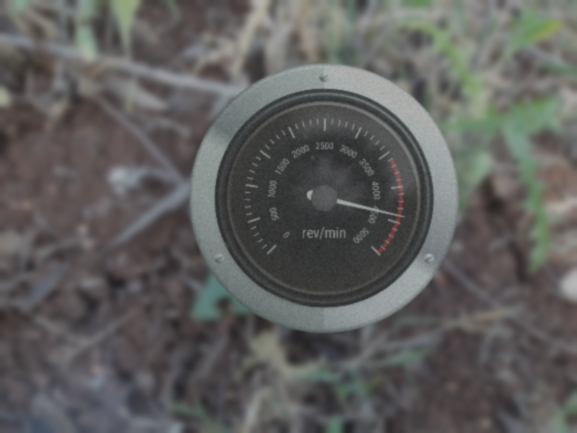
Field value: 4400,rpm
